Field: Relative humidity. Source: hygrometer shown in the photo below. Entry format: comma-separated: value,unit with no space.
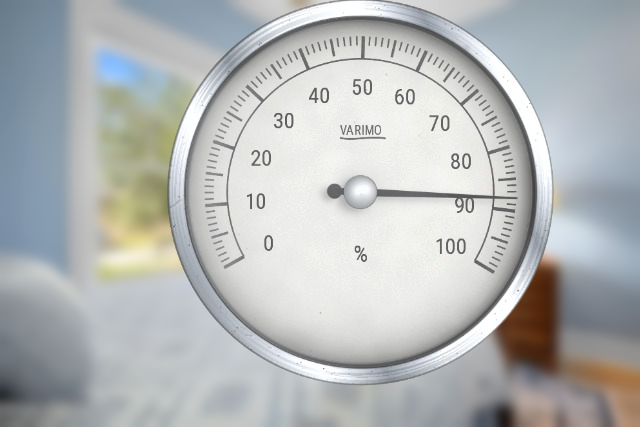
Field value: 88,%
